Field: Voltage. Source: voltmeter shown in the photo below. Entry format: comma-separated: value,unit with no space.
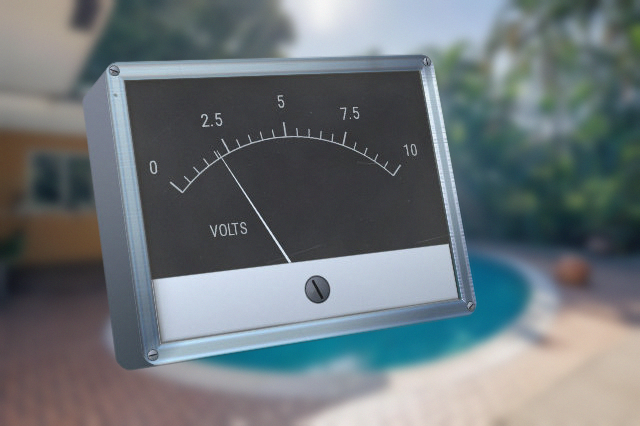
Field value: 2,V
